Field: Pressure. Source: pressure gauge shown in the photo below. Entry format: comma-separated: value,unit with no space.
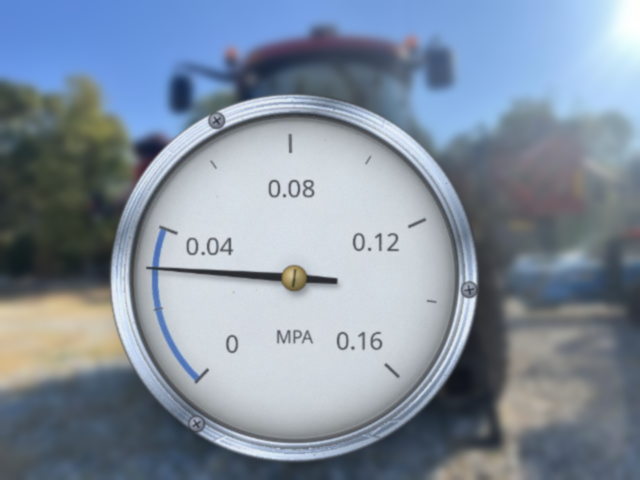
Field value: 0.03,MPa
